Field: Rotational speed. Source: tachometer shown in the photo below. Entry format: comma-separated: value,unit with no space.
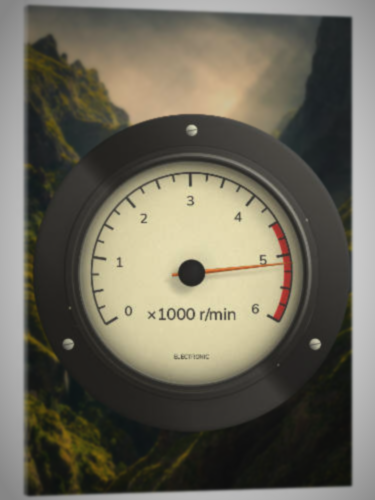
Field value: 5125,rpm
